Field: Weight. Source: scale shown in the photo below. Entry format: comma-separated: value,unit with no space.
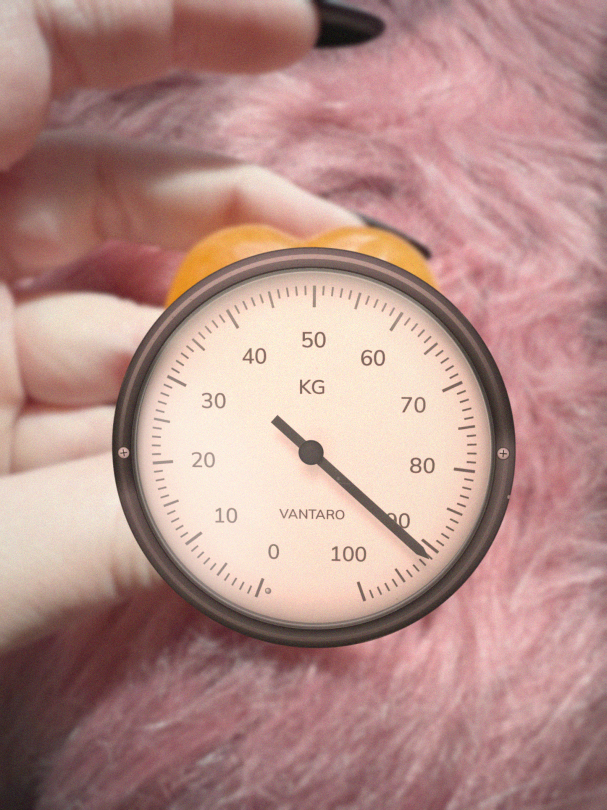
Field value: 91,kg
